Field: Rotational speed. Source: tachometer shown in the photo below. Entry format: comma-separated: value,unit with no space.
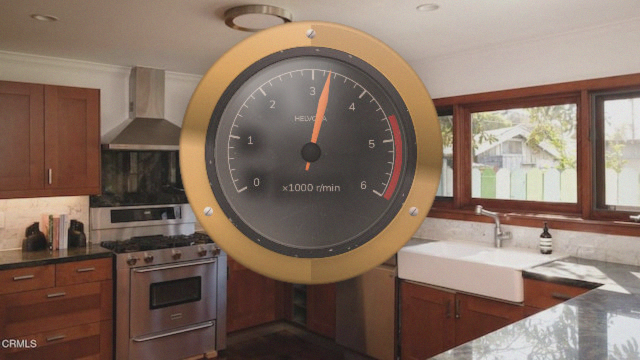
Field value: 3300,rpm
